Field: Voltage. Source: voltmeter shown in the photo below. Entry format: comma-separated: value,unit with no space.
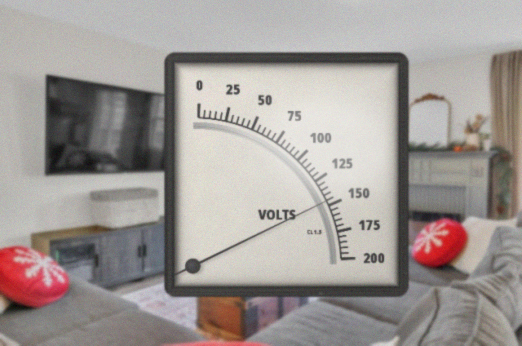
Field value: 145,V
